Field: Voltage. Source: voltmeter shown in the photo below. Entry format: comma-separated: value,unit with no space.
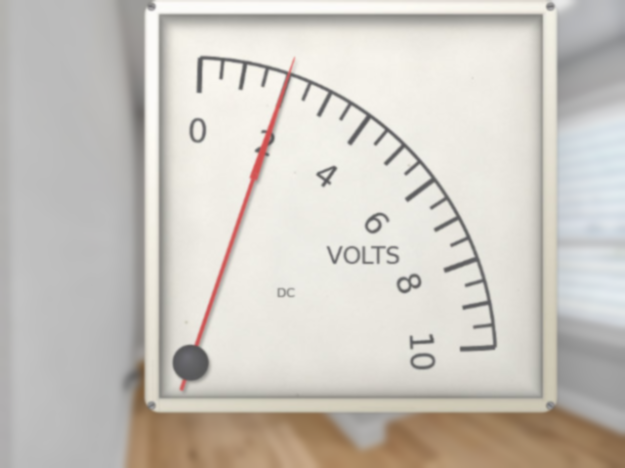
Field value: 2,V
